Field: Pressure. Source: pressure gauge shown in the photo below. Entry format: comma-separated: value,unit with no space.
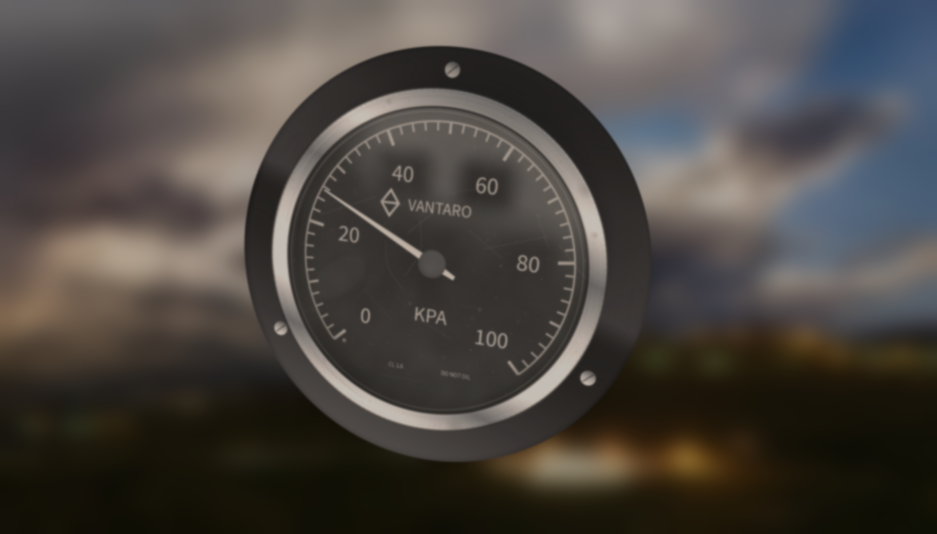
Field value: 26,kPa
